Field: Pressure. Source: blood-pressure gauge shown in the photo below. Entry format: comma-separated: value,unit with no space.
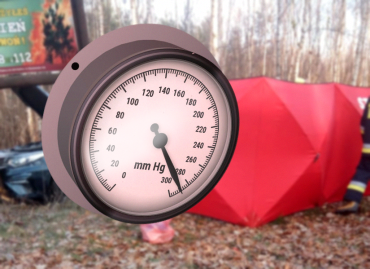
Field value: 290,mmHg
